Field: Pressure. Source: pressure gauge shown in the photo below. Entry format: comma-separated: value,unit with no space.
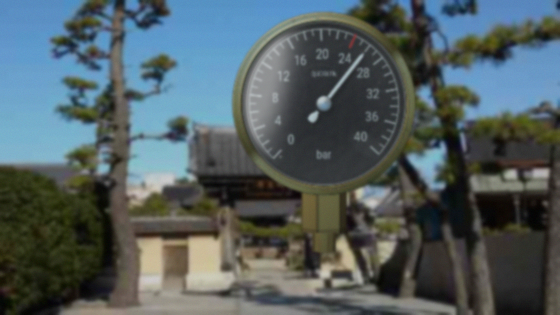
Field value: 26,bar
